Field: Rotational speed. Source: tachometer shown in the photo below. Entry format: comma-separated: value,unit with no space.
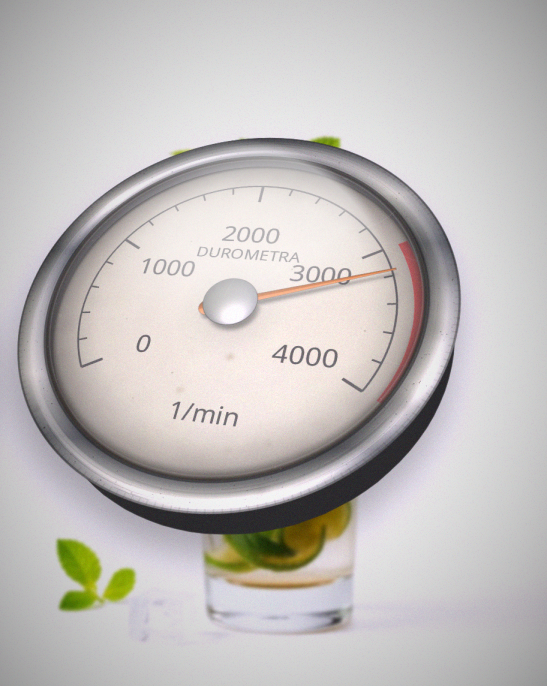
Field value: 3200,rpm
